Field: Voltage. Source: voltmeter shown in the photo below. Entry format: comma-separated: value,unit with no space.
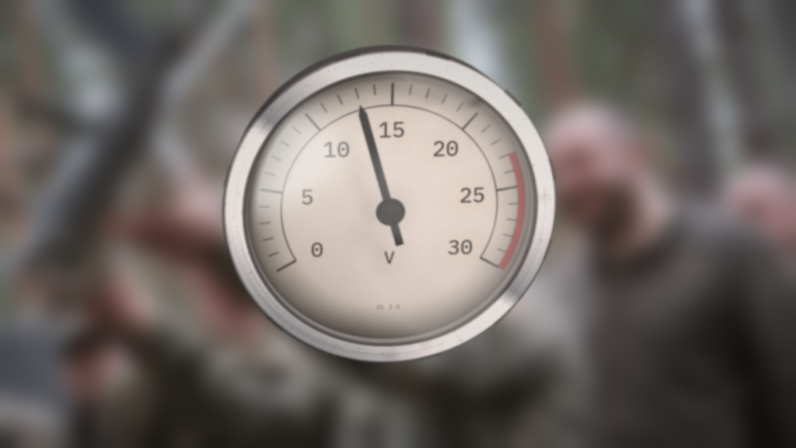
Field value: 13,V
